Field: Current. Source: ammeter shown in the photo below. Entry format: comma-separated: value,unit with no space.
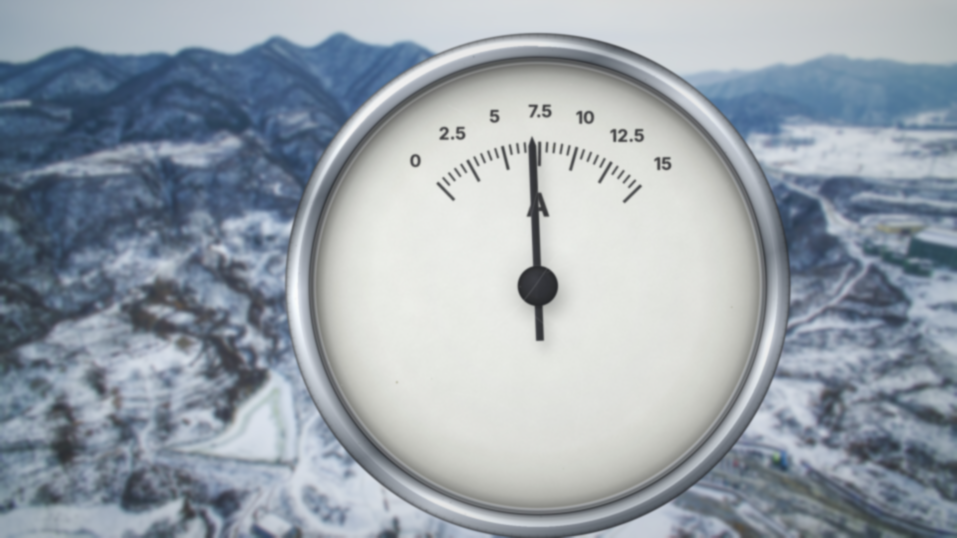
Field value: 7,A
